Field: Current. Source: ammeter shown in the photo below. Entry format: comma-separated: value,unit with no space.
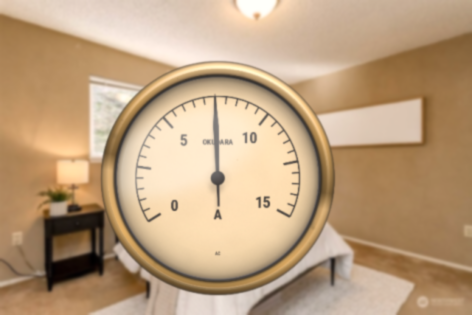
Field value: 7.5,A
